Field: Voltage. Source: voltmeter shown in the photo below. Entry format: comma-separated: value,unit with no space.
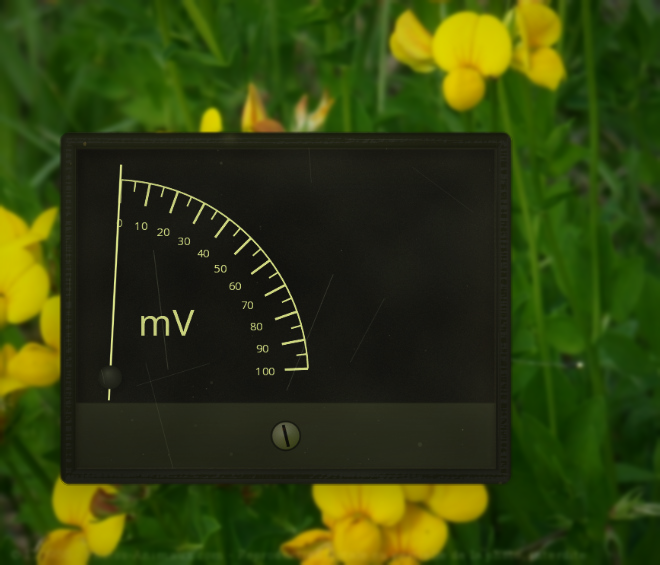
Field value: 0,mV
